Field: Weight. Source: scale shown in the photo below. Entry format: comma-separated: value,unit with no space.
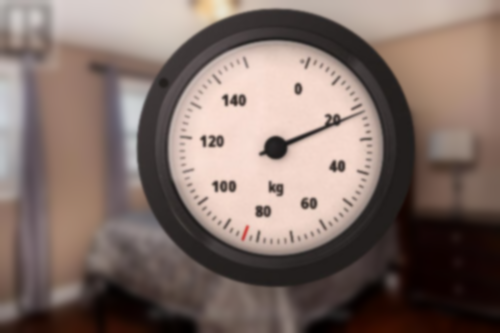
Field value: 22,kg
